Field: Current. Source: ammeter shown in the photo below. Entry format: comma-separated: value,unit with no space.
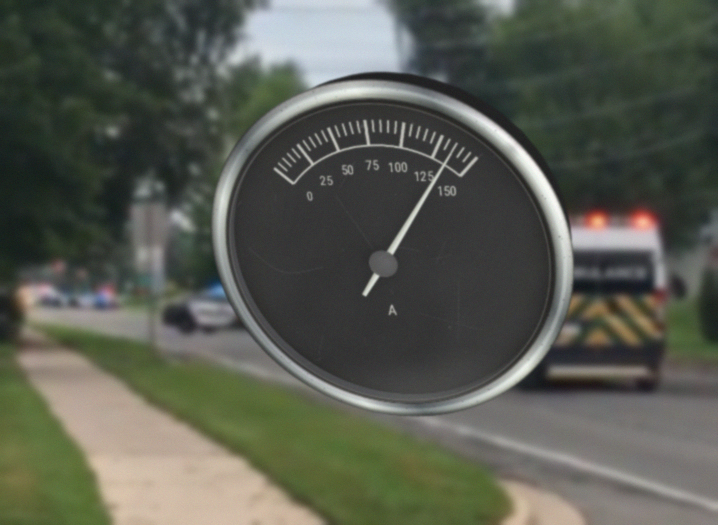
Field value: 135,A
